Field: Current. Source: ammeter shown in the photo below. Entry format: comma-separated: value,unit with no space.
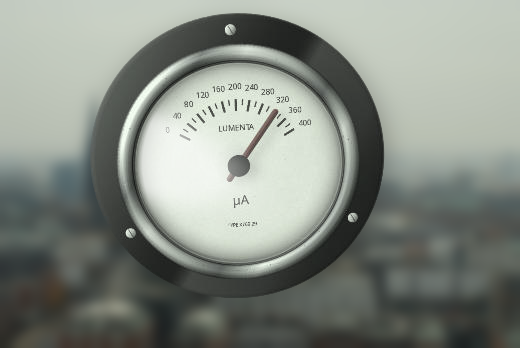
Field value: 320,µA
